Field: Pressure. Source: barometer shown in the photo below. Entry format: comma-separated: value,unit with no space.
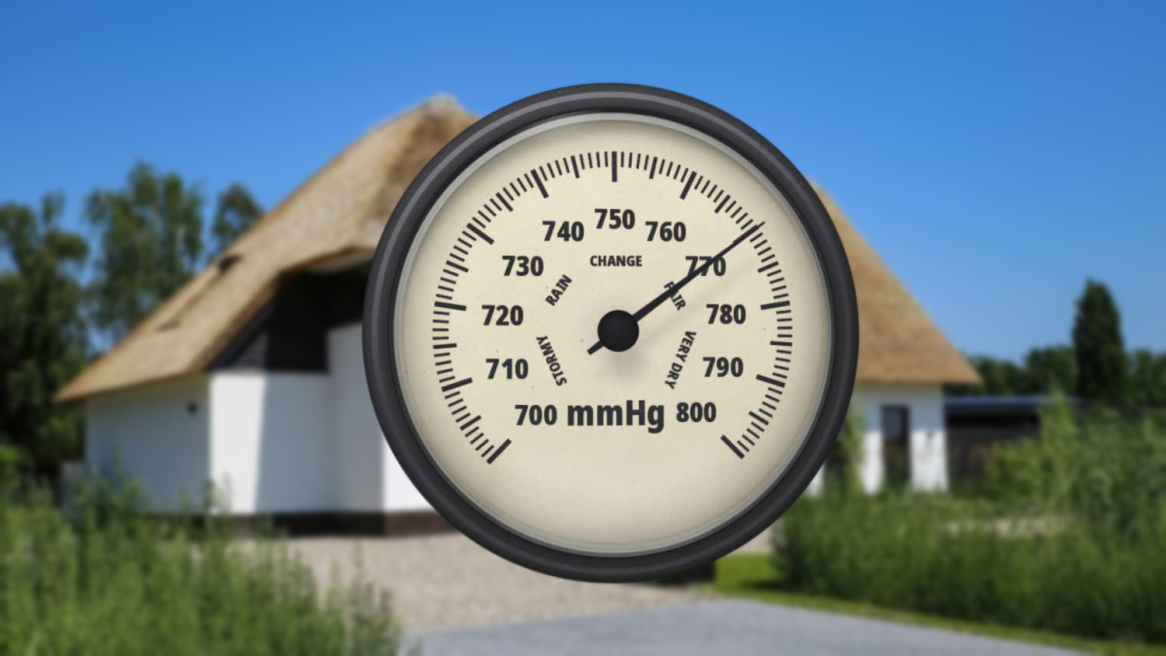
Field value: 770,mmHg
